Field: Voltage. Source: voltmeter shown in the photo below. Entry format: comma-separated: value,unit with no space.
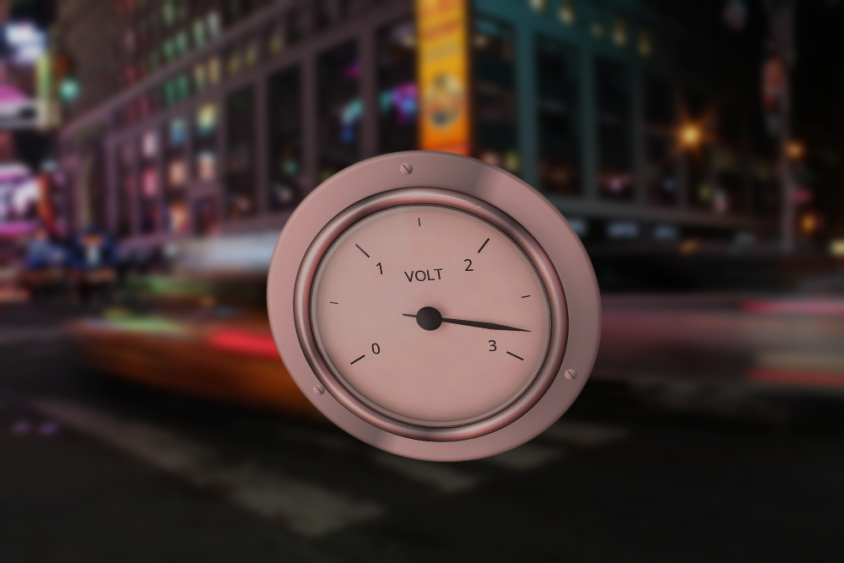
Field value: 2.75,V
